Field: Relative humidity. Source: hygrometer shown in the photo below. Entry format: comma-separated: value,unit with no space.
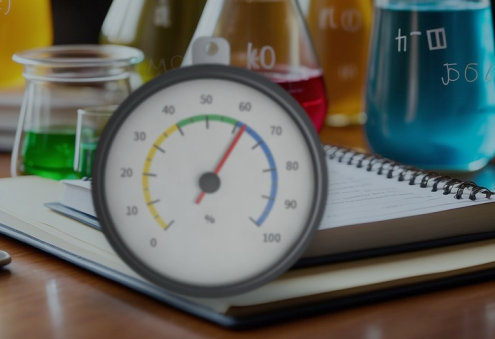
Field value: 62.5,%
